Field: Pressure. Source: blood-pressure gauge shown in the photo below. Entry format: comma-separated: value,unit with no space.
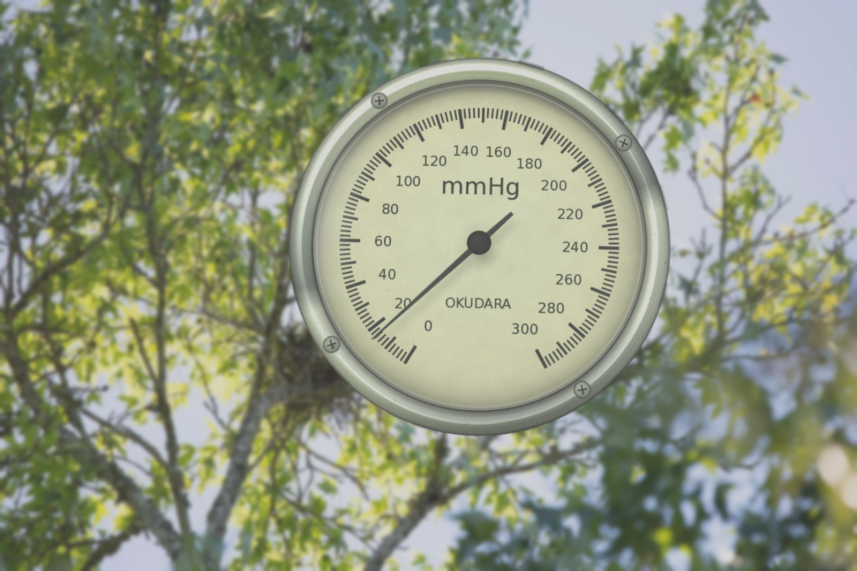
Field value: 16,mmHg
